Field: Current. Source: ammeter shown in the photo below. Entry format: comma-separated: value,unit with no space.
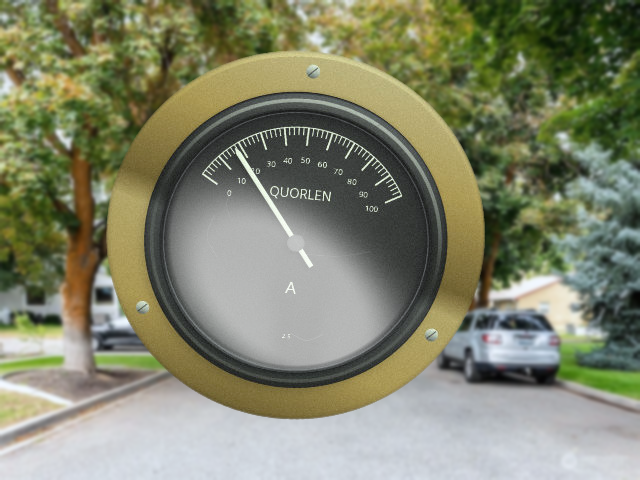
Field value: 18,A
